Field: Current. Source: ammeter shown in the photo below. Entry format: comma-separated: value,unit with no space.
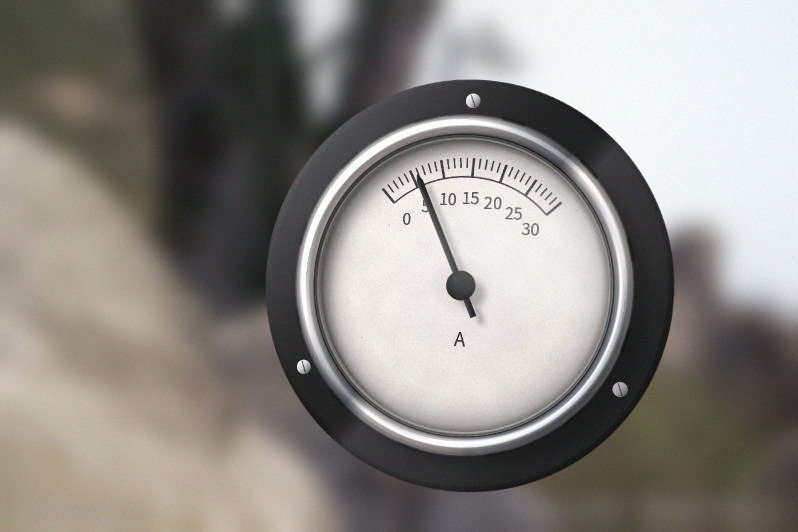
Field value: 6,A
